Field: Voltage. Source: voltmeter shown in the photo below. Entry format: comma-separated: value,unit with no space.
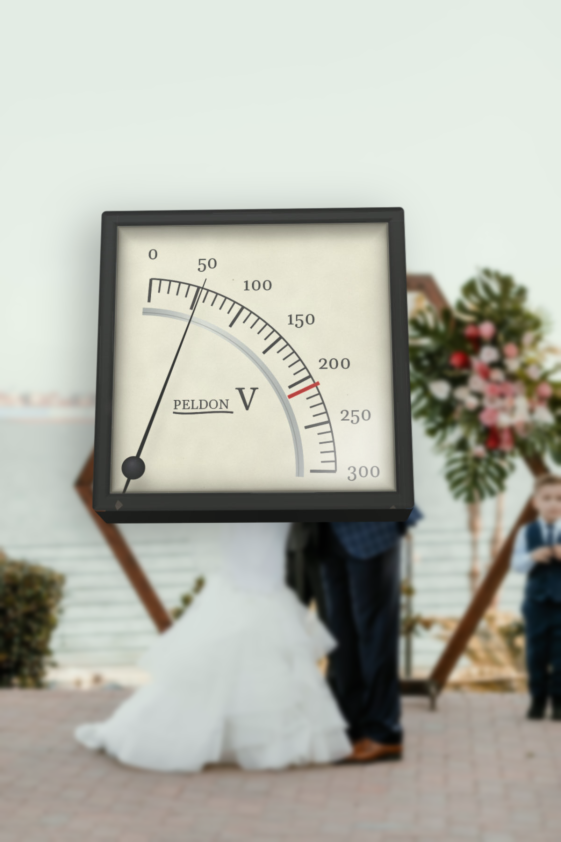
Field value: 55,V
